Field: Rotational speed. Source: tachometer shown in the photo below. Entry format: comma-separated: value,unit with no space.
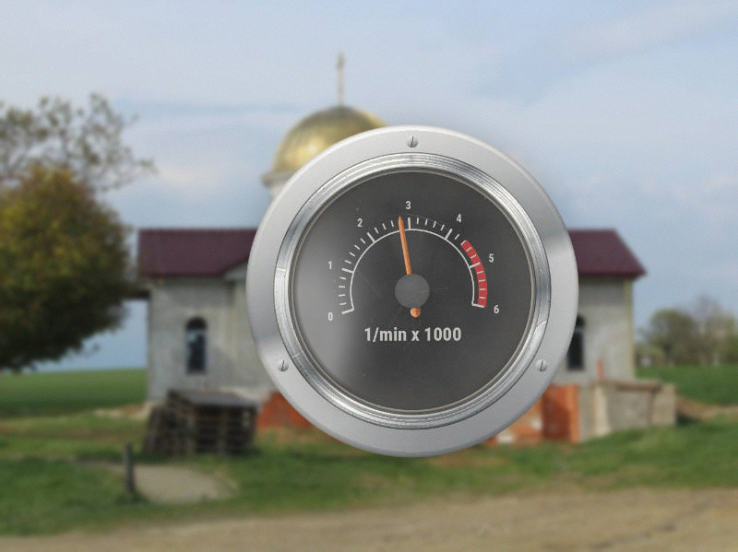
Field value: 2800,rpm
